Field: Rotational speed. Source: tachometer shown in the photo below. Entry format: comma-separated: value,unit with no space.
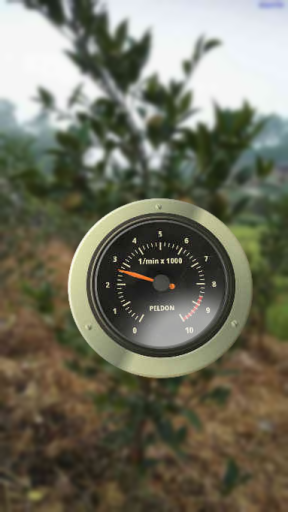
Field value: 2600,rpm
